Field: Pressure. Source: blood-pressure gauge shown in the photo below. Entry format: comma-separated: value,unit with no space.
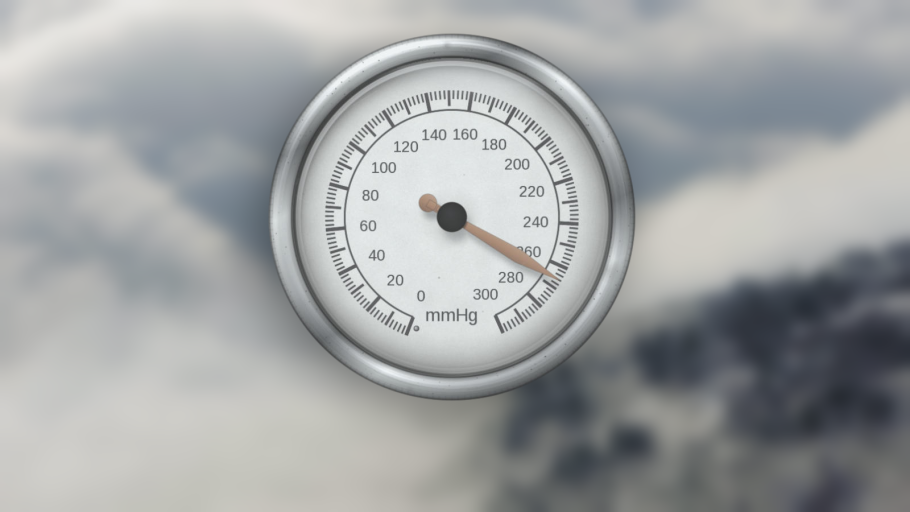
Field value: 266,mmHg
